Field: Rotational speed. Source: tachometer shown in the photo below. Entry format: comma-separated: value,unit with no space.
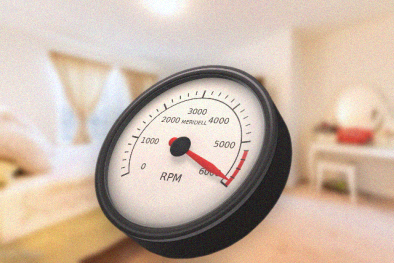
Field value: 5900,rpm
